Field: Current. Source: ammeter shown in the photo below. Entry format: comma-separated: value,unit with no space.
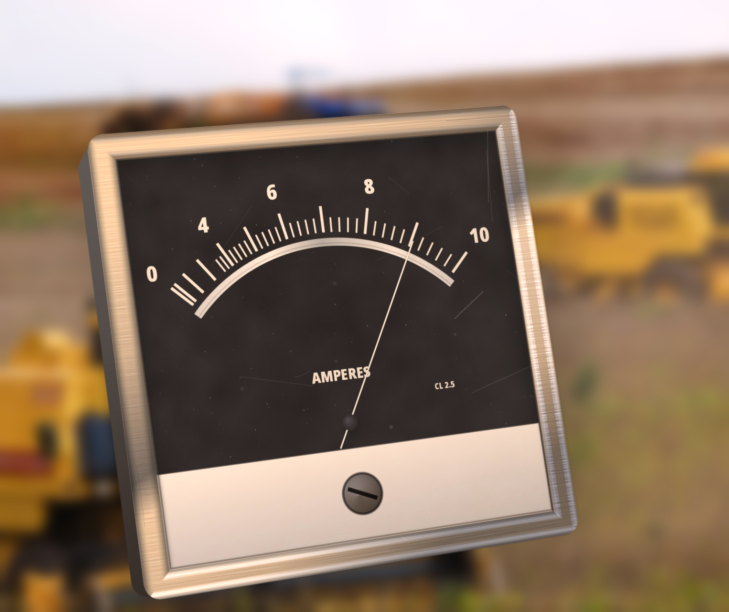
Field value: 9,A
